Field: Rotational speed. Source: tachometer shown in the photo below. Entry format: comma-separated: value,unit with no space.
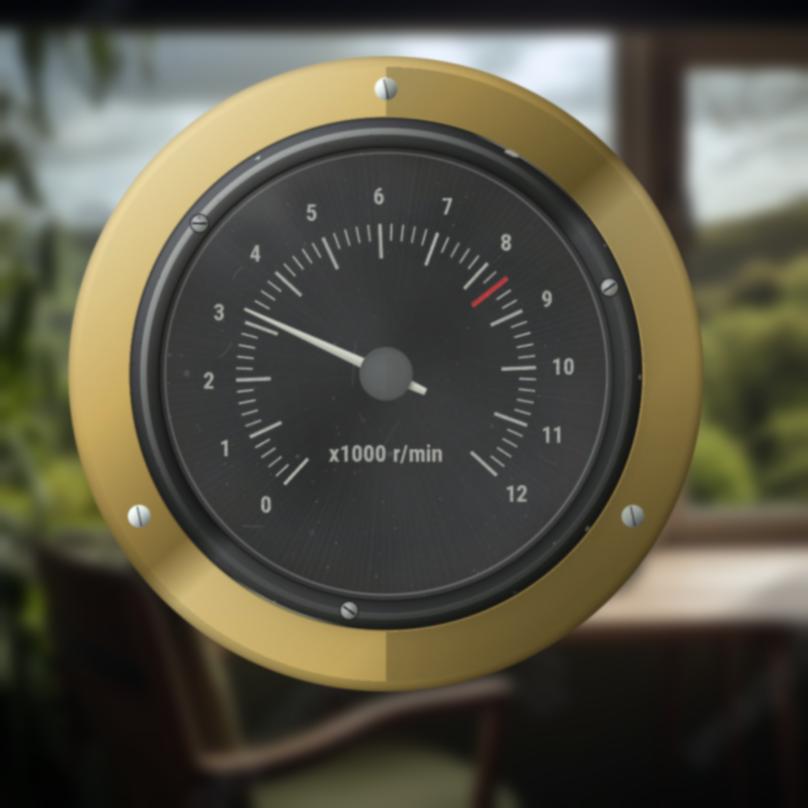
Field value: 3200,rpm
